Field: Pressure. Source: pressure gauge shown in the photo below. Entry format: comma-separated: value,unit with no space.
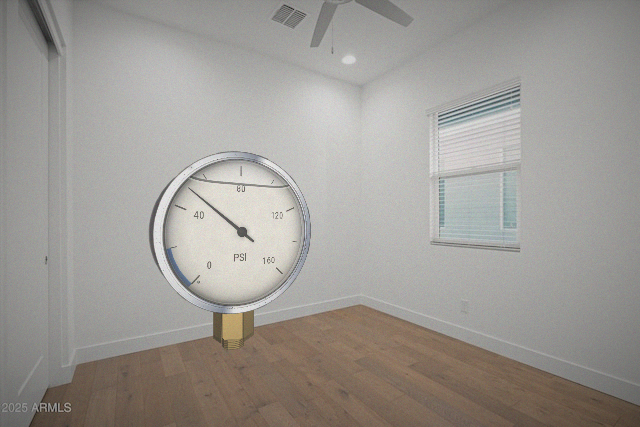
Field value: 50,psi
